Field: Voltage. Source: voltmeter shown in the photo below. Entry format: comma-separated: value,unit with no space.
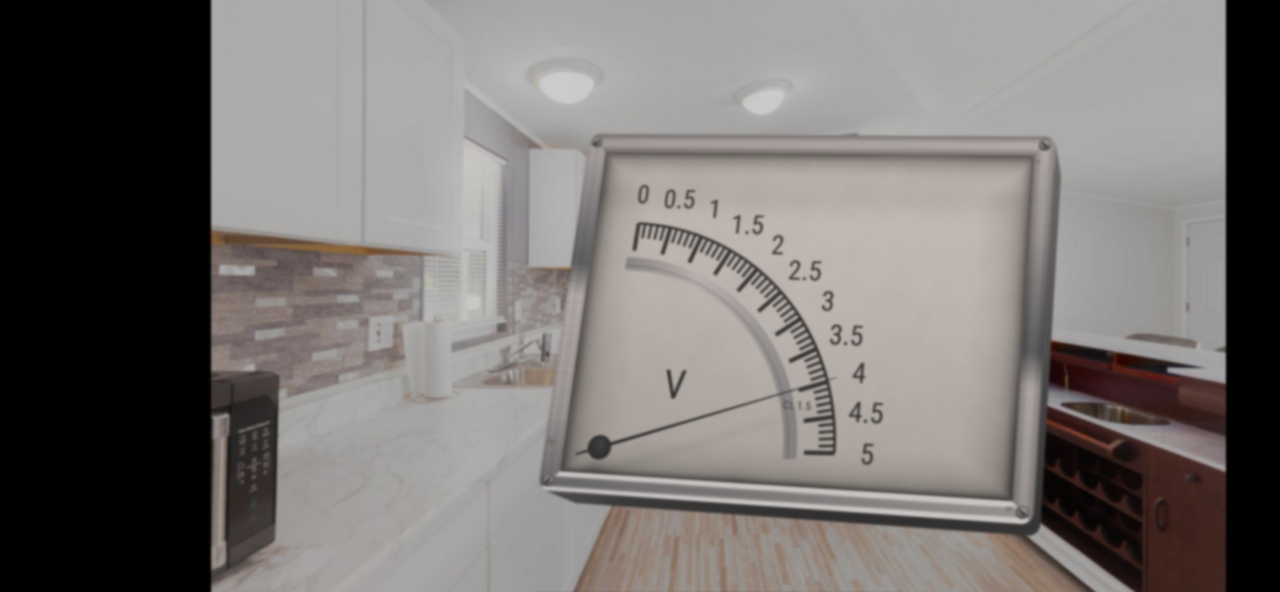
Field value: 4,V
